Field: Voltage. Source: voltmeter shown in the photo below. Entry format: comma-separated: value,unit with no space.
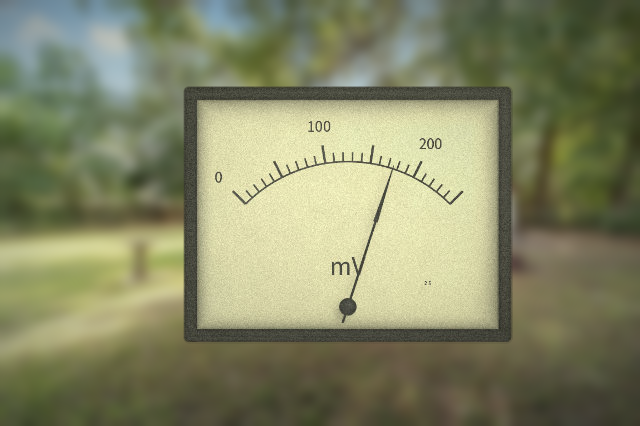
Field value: 175,mV
